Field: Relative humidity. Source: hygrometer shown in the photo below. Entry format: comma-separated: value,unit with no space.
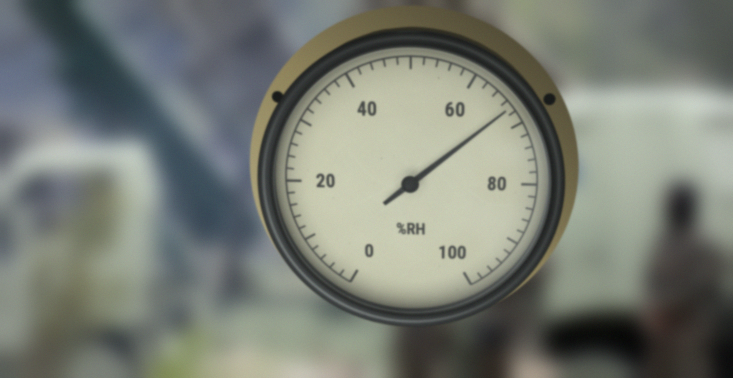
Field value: 67,%
